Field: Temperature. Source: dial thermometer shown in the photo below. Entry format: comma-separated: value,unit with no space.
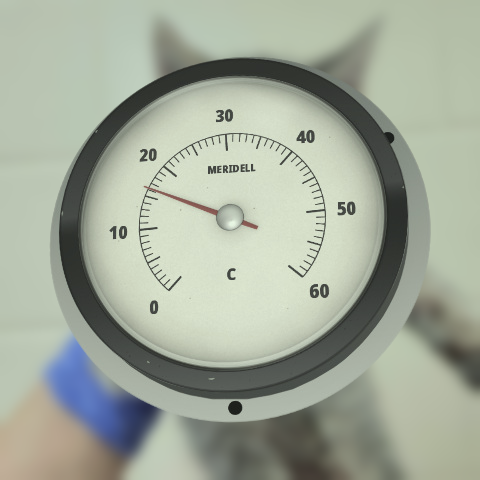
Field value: 16,°C
